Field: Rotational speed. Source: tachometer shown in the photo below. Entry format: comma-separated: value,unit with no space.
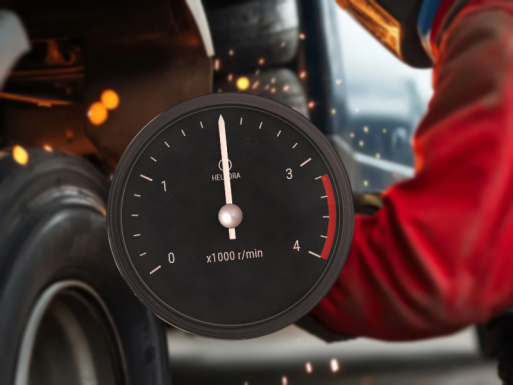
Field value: 2000,rpm
